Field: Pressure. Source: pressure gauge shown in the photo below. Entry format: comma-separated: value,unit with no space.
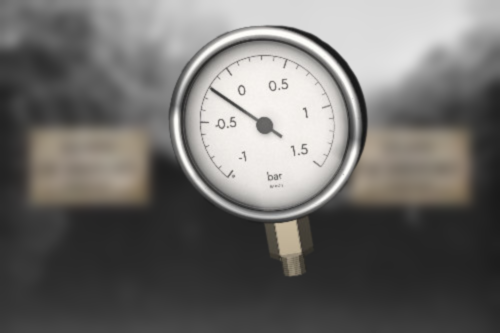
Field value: -0.2,bar
